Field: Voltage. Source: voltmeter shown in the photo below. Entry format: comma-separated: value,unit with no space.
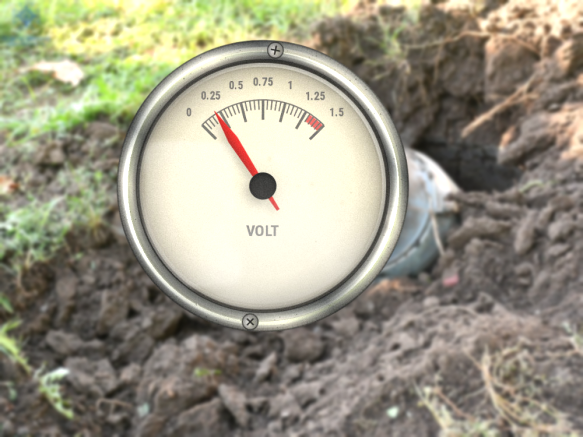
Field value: 0.2,V
